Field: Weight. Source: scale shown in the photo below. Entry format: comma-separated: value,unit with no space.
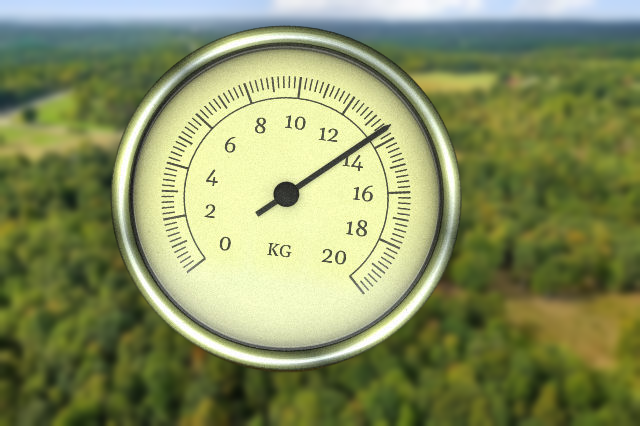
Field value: 13.6,kg
